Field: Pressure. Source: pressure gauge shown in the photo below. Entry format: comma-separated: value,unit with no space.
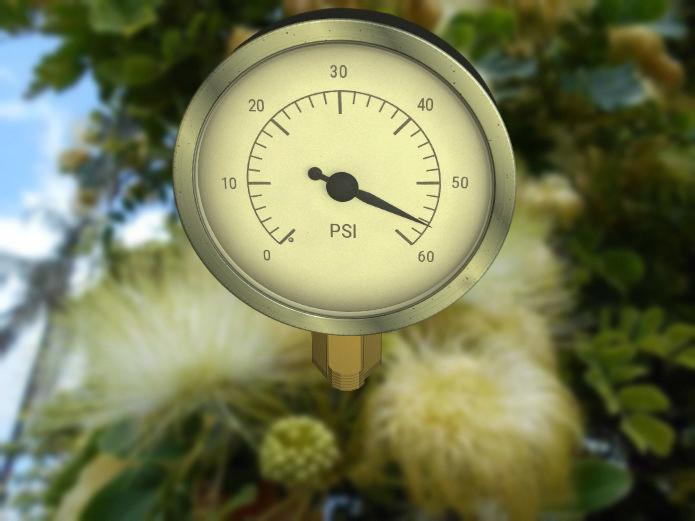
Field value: 56,psi
